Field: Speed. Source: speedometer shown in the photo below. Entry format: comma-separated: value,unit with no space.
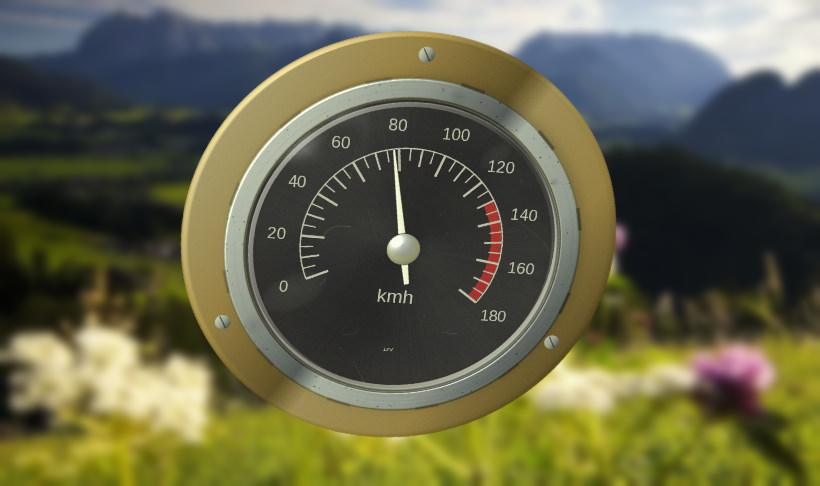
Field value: 77.5,km/h
